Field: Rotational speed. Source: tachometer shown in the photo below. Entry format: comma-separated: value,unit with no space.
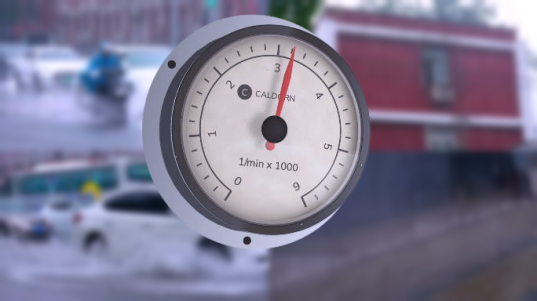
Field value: 3200,rpm
